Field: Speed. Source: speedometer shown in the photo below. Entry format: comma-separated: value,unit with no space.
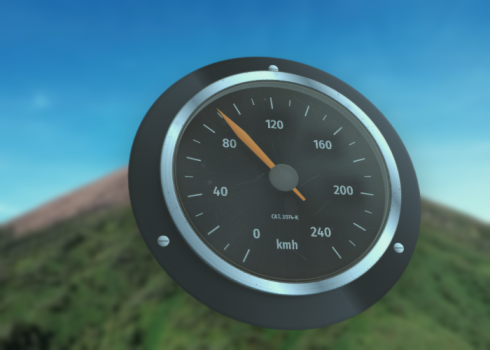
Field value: 90,km/h
